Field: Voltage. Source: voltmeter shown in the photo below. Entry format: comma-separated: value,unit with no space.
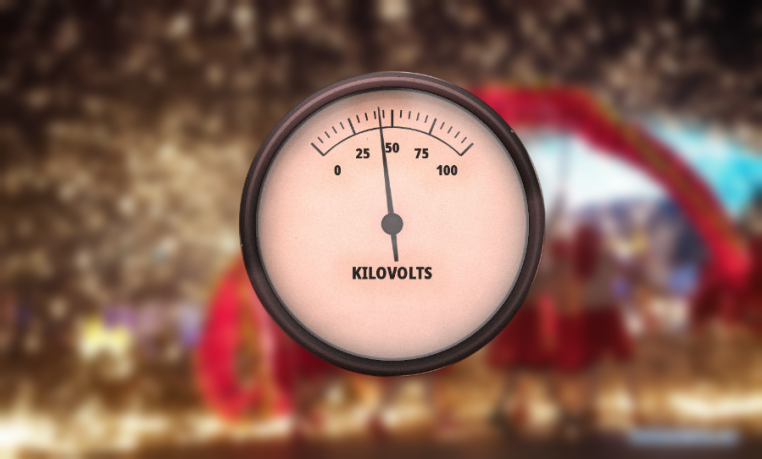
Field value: 42.5,kV
